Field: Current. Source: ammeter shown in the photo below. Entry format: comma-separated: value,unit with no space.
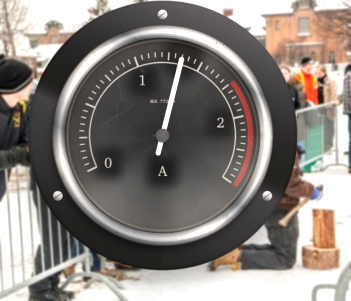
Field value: 1.35,A
